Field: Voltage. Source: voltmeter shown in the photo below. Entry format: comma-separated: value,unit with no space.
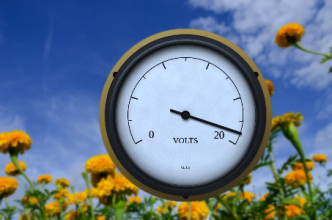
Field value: 19,V
